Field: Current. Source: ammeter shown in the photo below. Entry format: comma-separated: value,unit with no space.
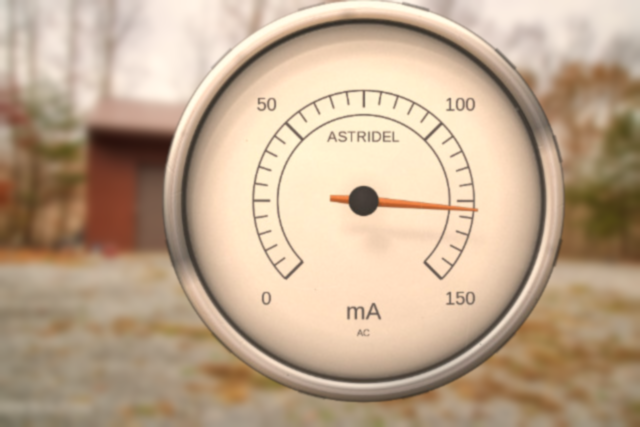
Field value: 127.5,mA
